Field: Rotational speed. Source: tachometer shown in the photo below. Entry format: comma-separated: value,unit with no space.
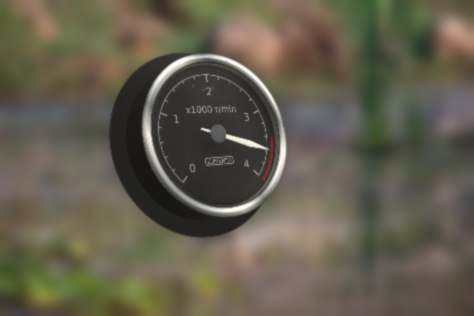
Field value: 3600,rpm
